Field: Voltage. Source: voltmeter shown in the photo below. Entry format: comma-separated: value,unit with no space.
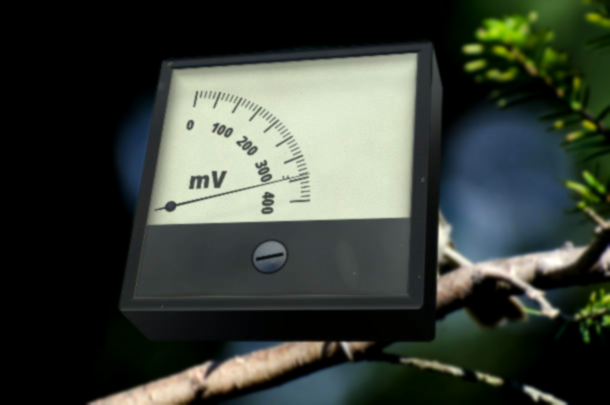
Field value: 350,mV
